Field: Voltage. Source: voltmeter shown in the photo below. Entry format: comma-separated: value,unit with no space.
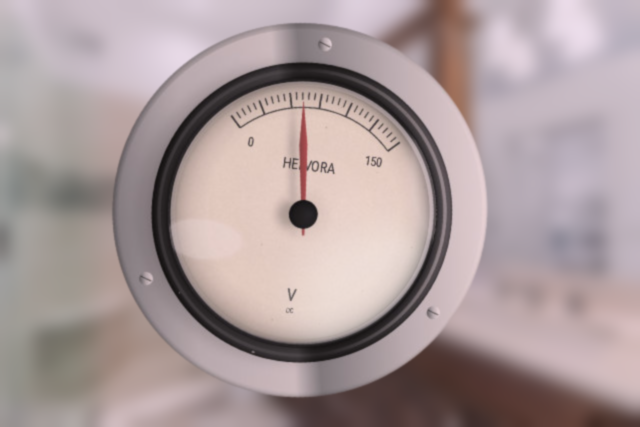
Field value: 60,V
